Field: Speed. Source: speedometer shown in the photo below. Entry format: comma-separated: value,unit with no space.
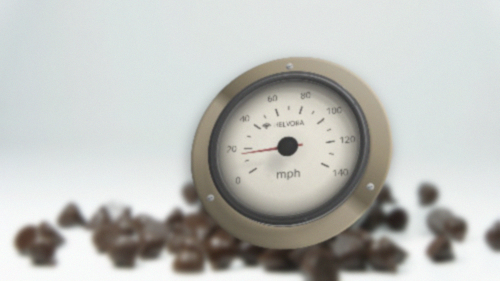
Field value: 15,mph
